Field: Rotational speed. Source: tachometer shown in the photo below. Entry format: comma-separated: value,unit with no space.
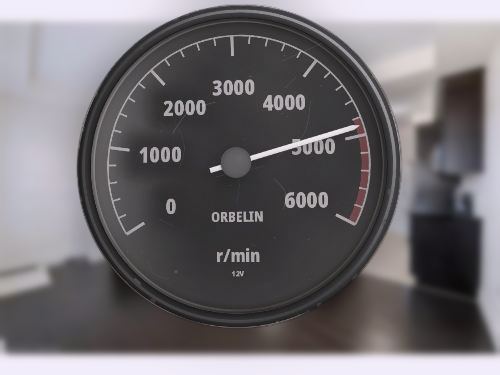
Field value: 4900,rpm
